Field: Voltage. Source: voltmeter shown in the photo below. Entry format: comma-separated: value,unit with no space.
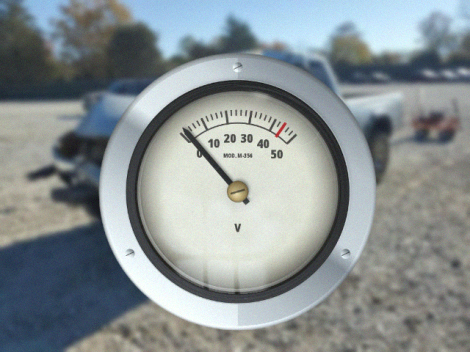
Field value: 2,V
